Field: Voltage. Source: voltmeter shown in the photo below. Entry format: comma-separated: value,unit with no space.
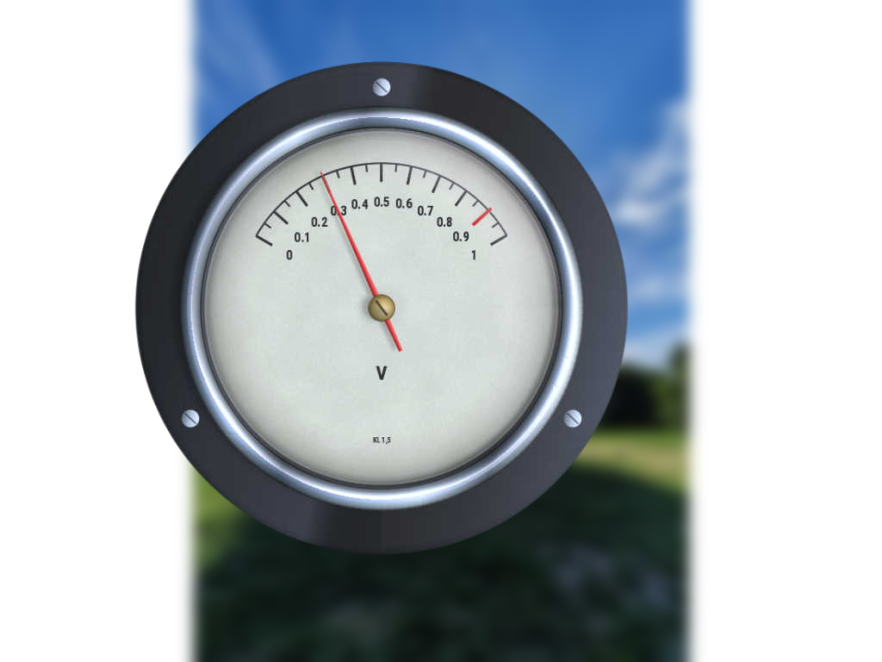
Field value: 0.3,V
